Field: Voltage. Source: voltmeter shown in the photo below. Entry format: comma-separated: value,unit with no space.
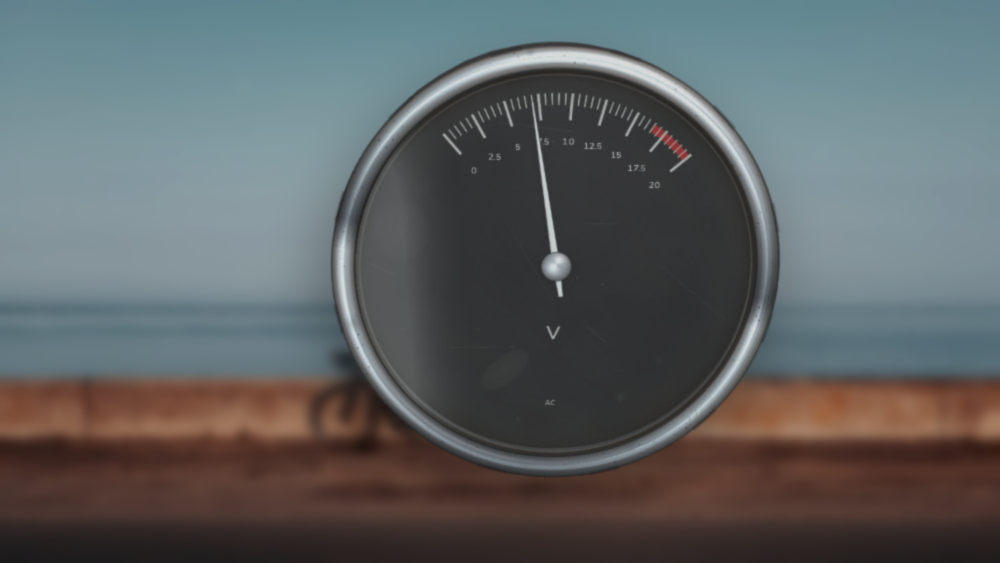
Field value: 7,V
